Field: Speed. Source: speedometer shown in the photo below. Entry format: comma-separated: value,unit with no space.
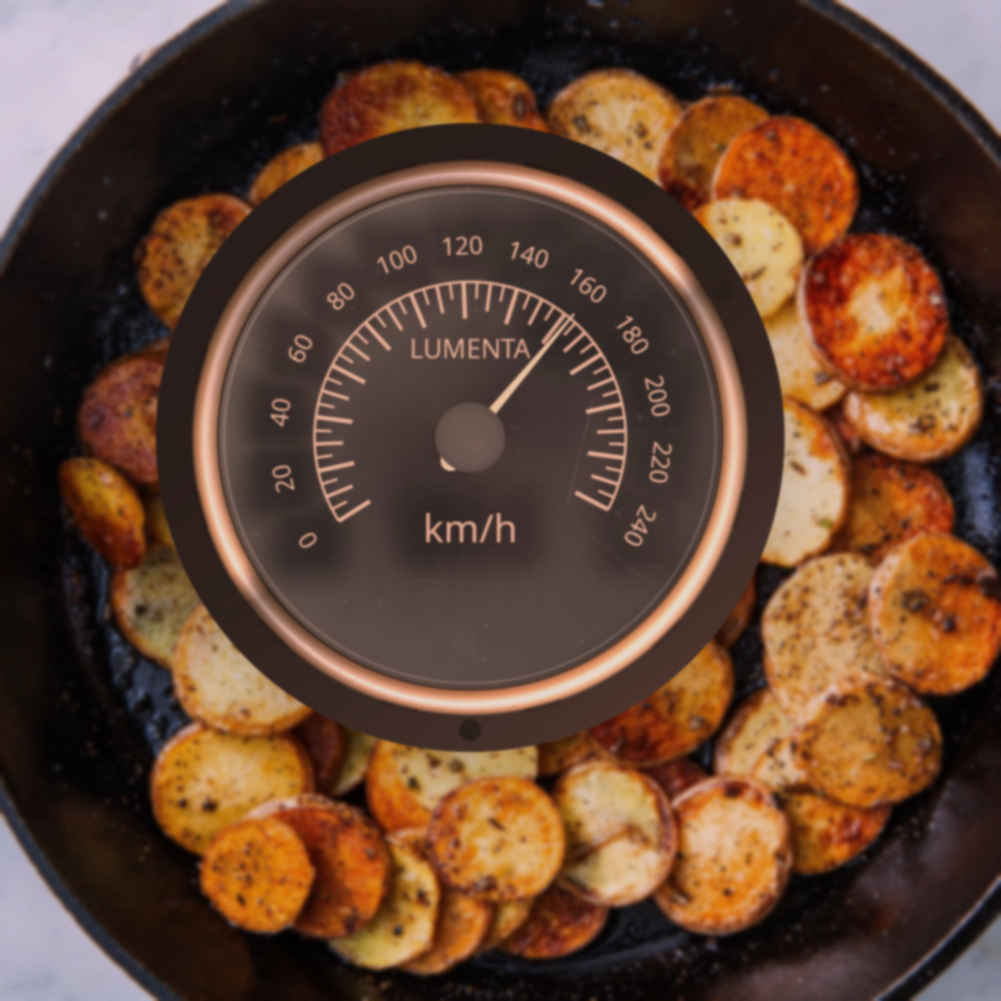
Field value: 162.5,km/h
